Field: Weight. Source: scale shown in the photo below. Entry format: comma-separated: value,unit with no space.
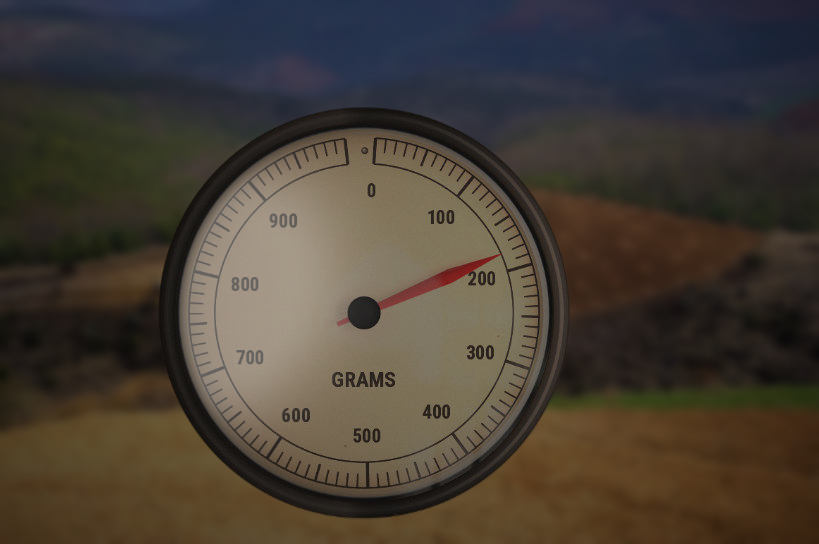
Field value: 180,g
